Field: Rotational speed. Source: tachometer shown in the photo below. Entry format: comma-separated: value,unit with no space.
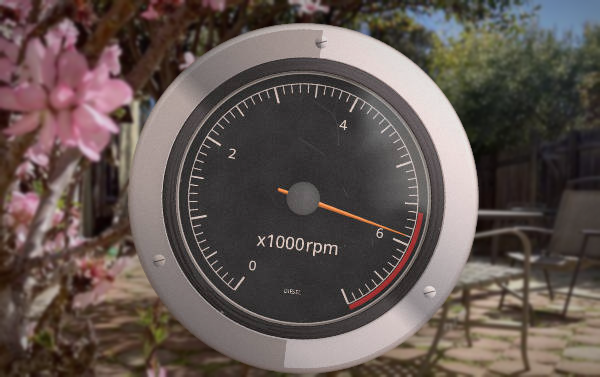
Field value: 5900,rpm
